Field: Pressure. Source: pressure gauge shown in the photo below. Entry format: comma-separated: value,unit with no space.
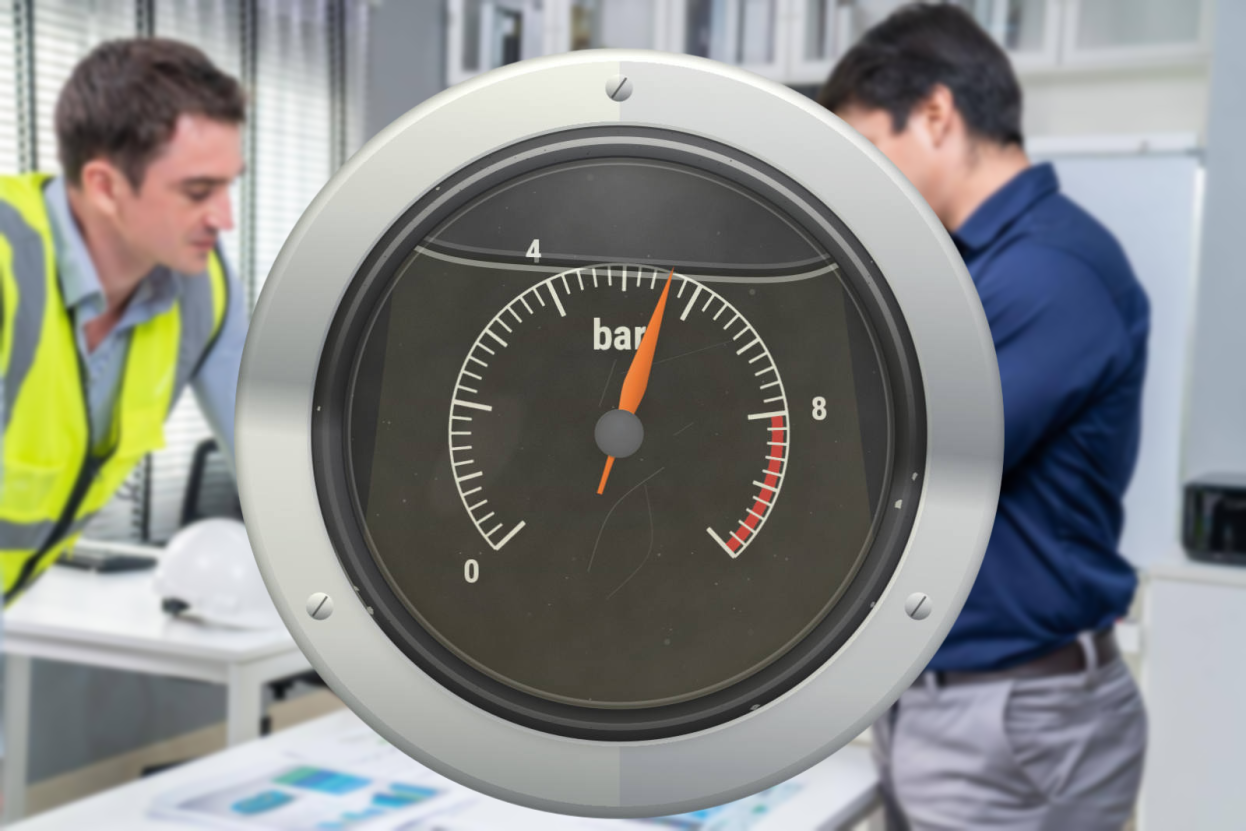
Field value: 5.6,bar
